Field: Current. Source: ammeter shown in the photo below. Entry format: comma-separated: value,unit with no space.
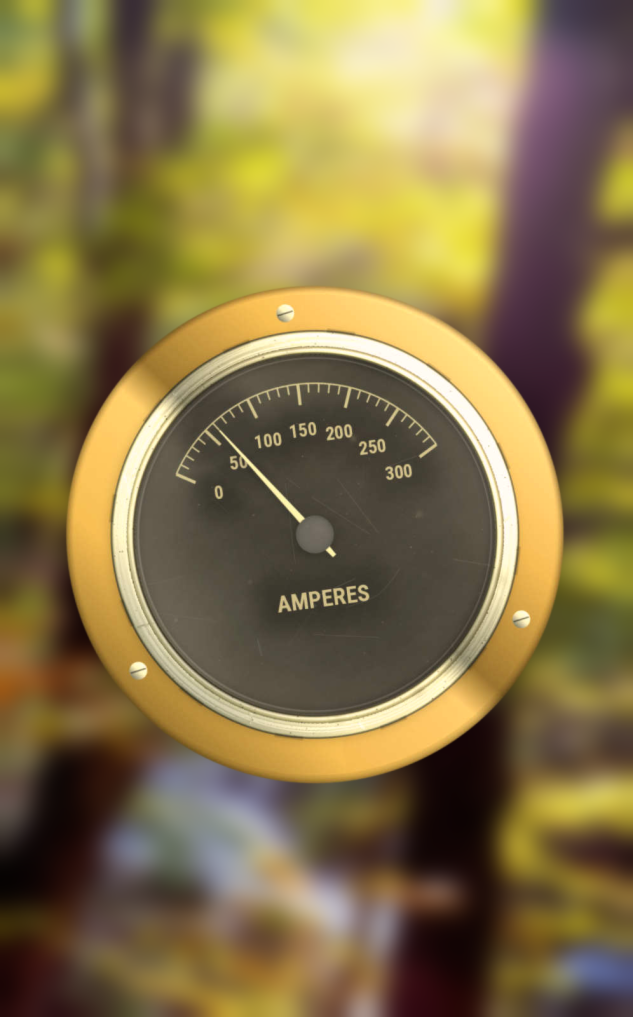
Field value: 60,A
